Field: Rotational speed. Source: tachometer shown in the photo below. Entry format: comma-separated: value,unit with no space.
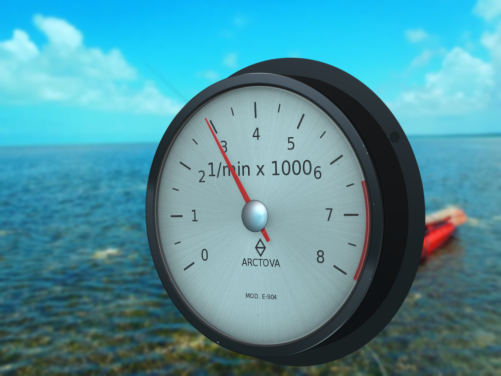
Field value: 3000,rpm
